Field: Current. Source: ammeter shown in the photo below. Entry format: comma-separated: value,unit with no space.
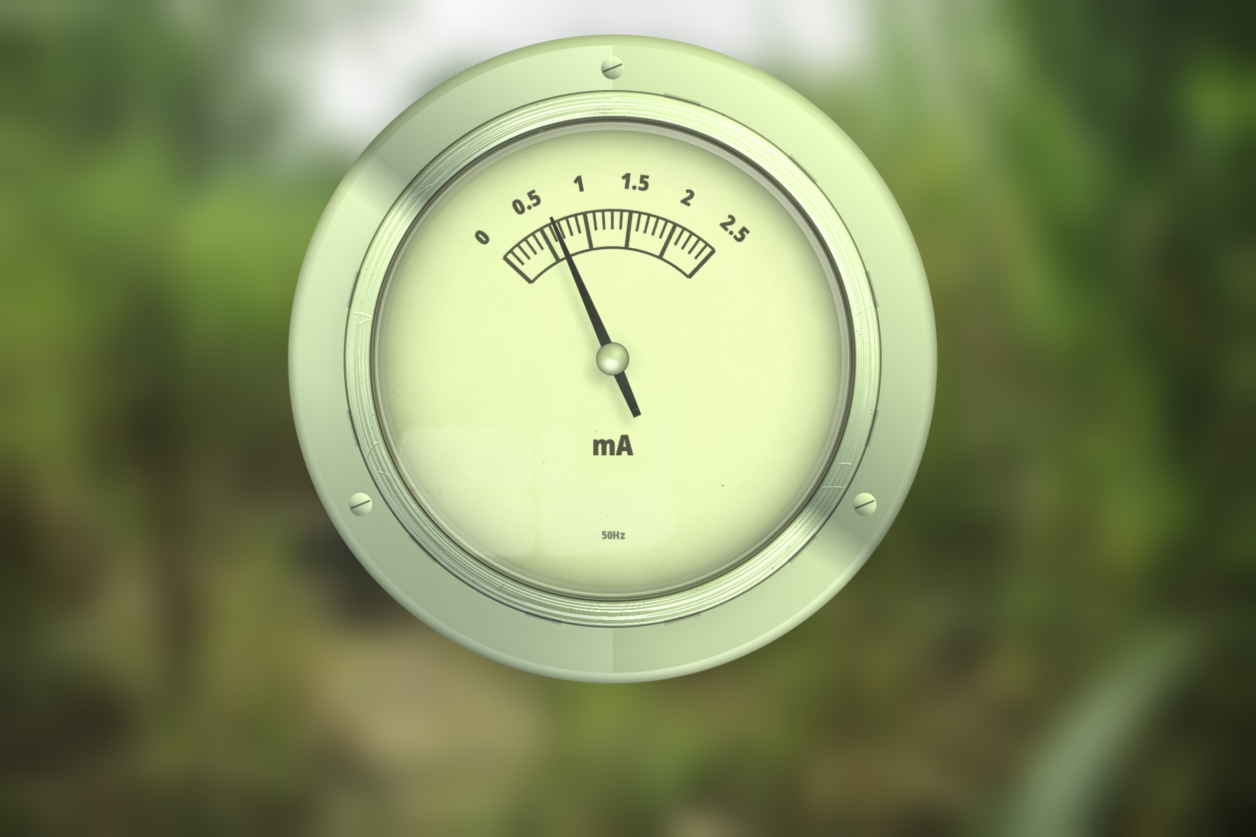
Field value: 0.65,mA
